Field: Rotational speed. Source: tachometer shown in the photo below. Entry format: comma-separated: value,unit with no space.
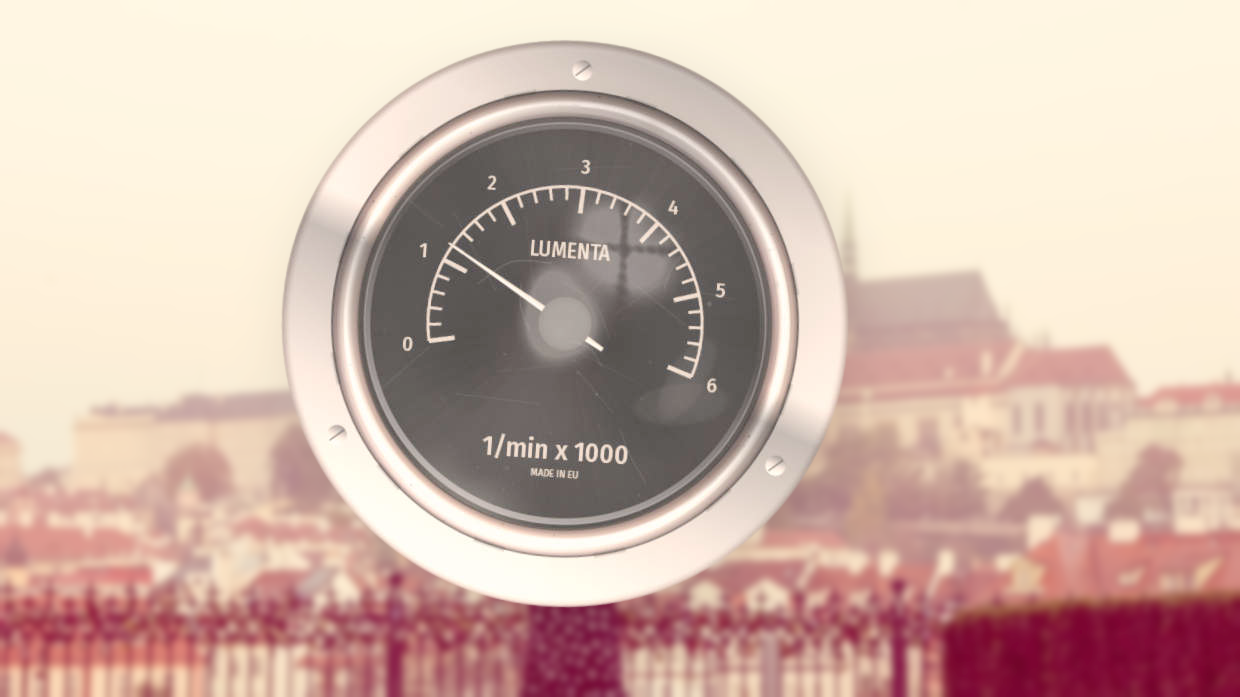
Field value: 1200,rpm
